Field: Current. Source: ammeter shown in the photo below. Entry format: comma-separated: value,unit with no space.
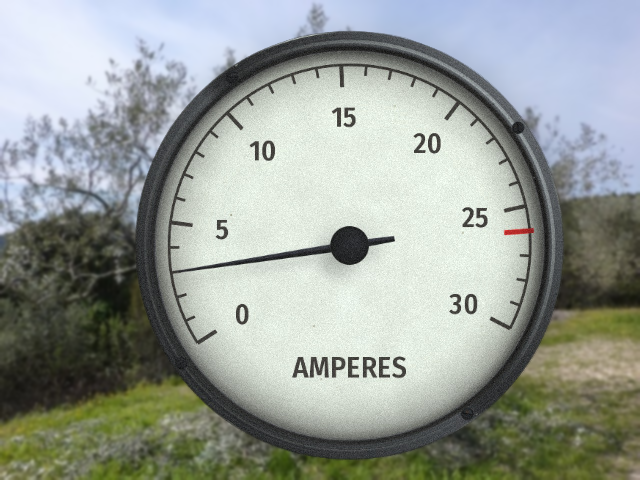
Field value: 3,A
